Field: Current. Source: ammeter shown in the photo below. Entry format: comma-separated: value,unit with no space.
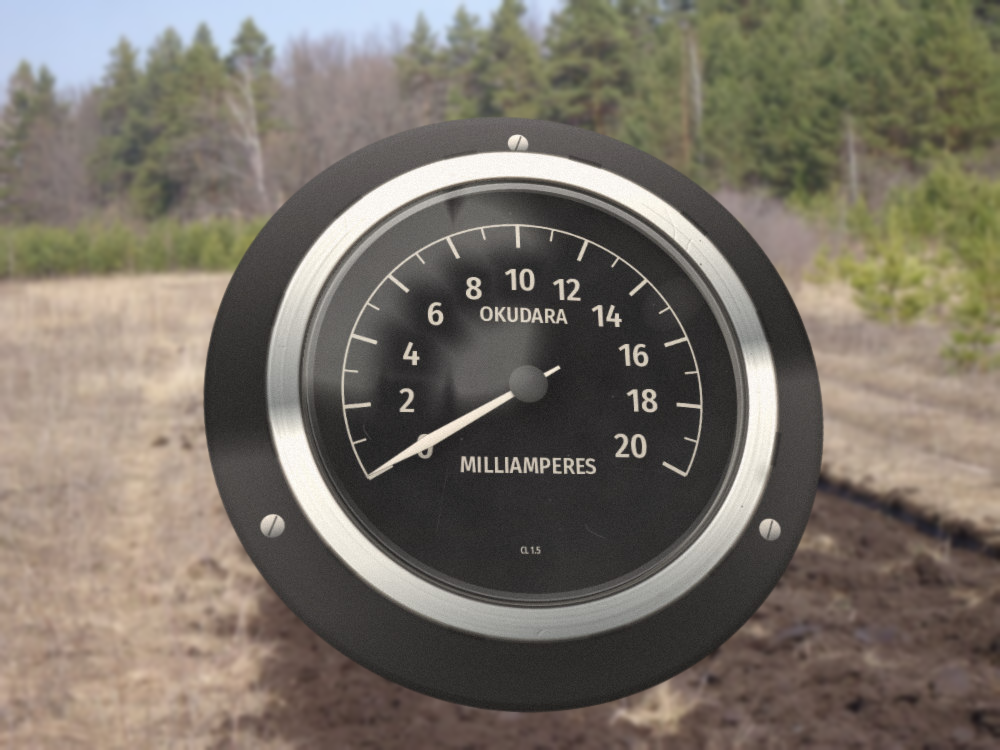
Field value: 0,mA
